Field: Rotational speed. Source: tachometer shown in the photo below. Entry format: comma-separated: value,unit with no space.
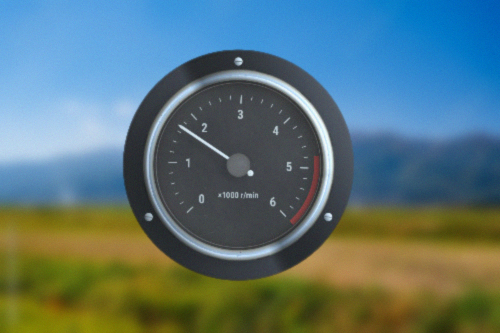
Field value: 1700,rpm
